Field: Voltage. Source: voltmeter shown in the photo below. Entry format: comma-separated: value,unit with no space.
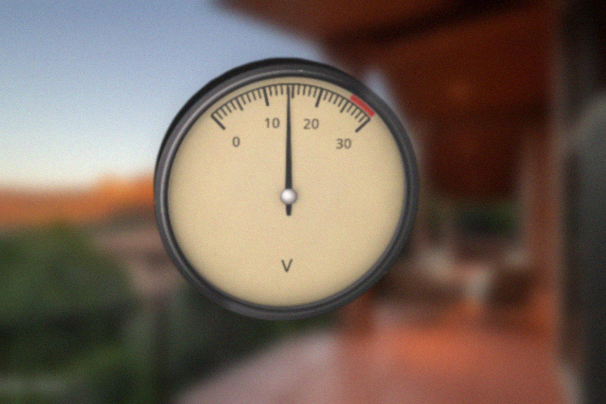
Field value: 14,V
